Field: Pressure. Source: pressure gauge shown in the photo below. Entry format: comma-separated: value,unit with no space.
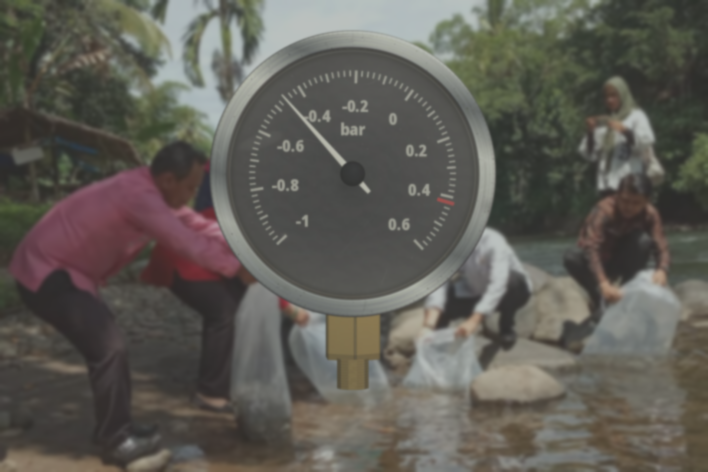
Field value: -0.46,bar
